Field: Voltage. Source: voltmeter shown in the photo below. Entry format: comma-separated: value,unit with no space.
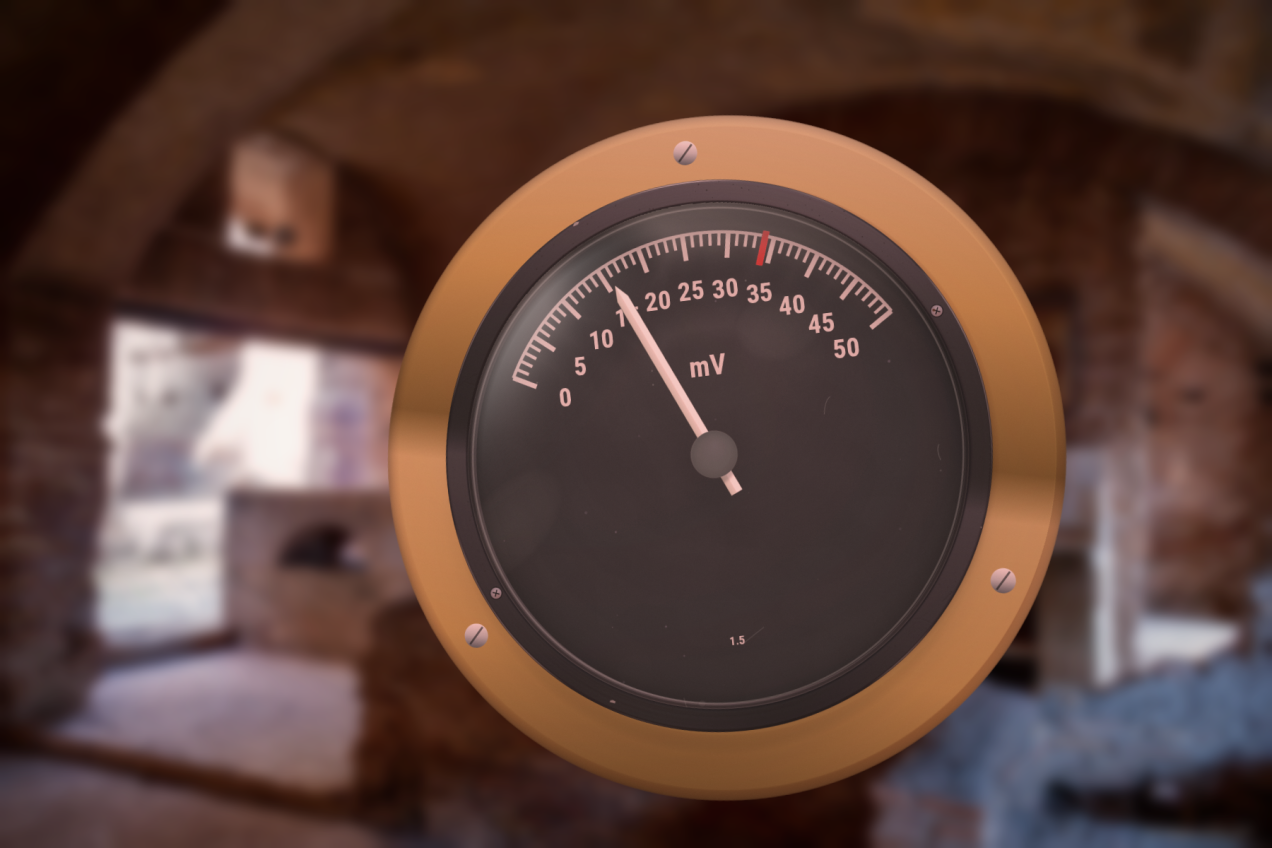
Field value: 16,mV
